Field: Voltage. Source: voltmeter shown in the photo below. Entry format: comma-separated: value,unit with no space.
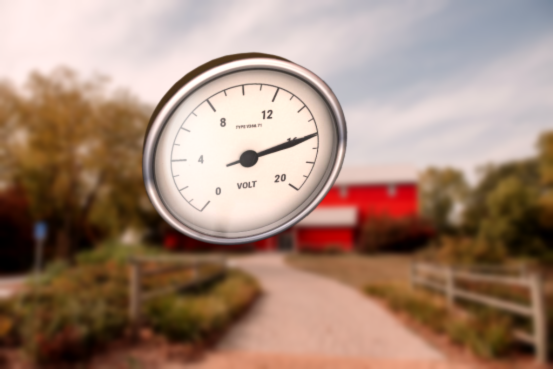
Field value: 16,V
